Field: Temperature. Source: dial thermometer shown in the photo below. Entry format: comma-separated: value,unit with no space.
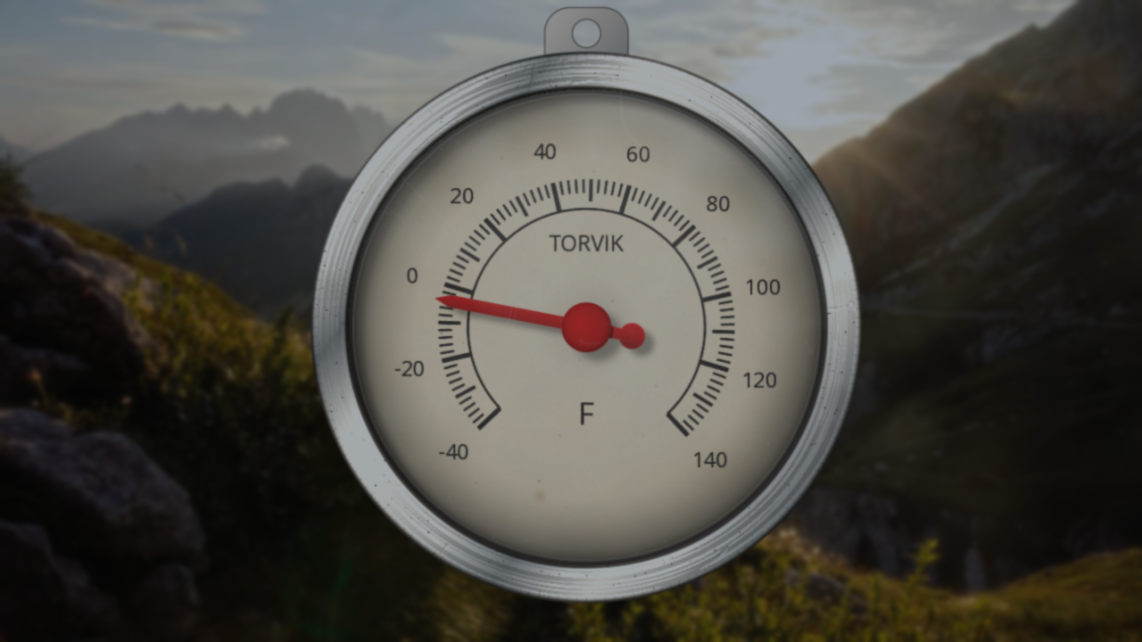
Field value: -4,°F
